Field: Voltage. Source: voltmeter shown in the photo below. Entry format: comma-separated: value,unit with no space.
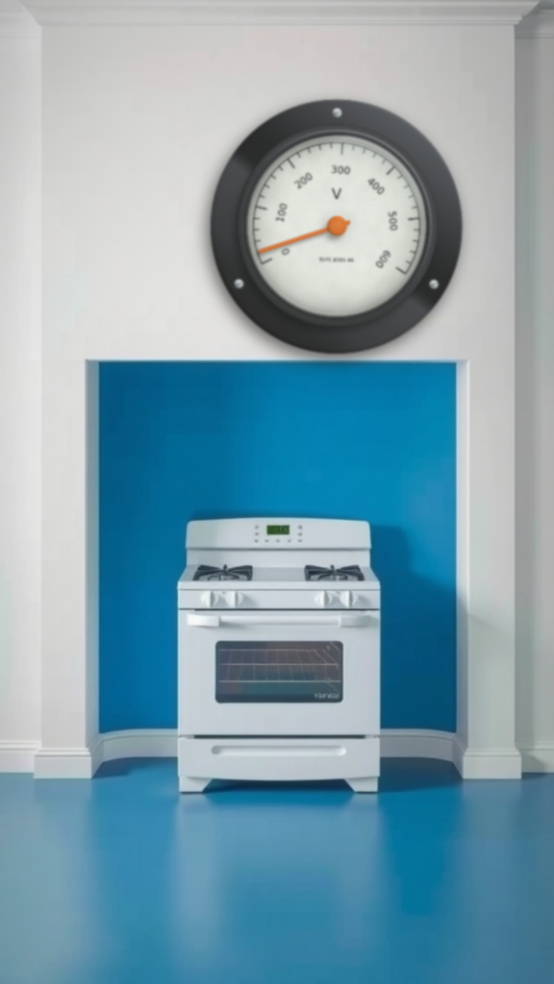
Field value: 20,V
